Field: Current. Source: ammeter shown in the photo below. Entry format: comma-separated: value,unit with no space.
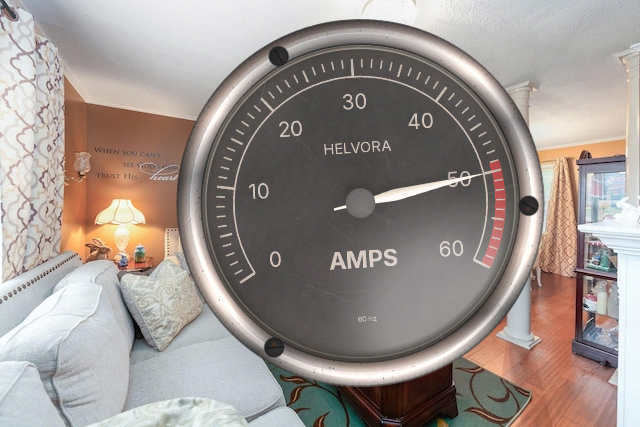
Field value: 50,A
